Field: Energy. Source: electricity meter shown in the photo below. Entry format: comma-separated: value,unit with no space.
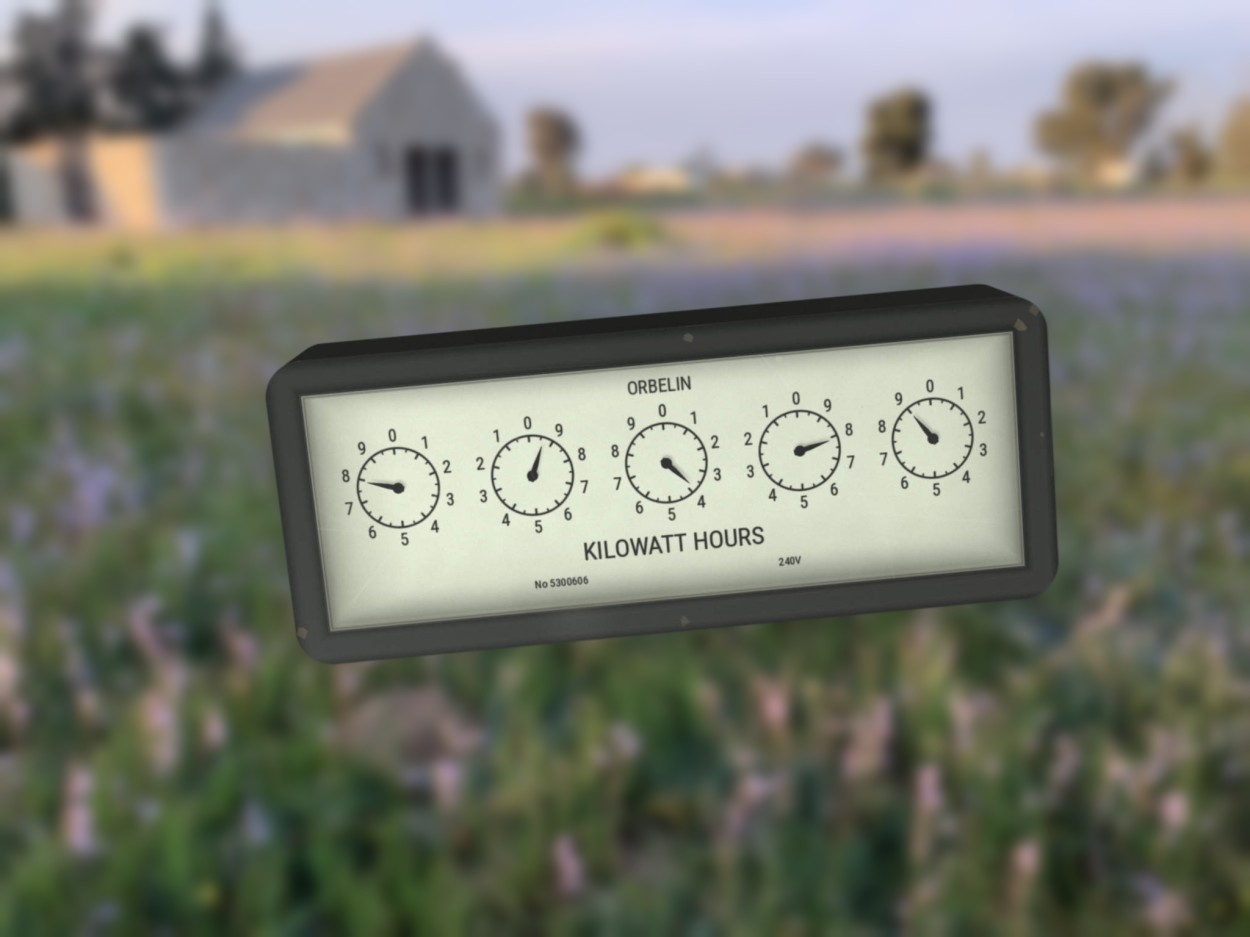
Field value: 79379,kWh
